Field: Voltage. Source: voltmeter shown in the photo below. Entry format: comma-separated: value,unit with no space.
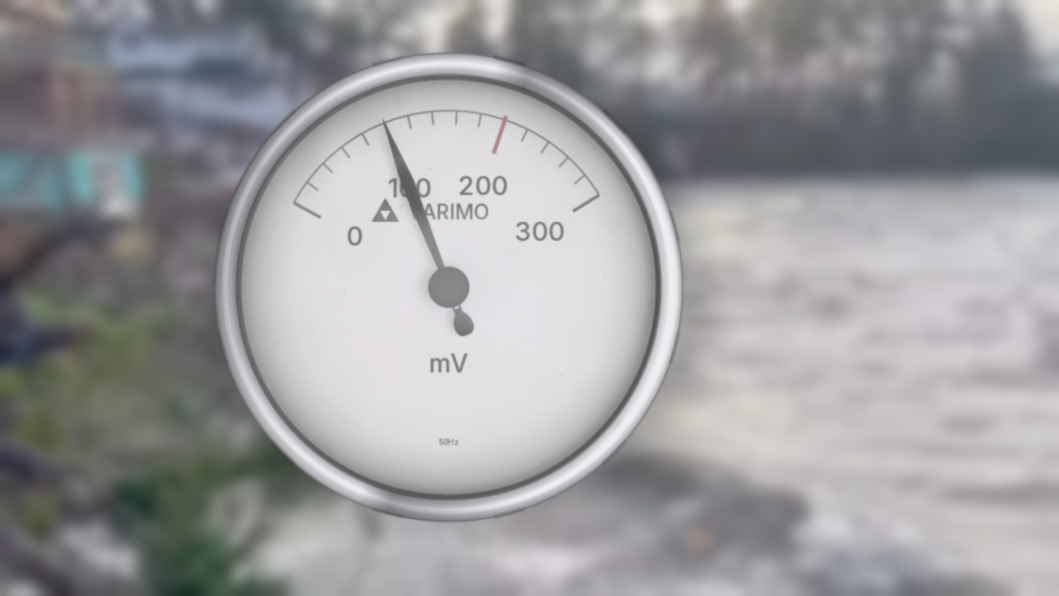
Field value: 100,mV
